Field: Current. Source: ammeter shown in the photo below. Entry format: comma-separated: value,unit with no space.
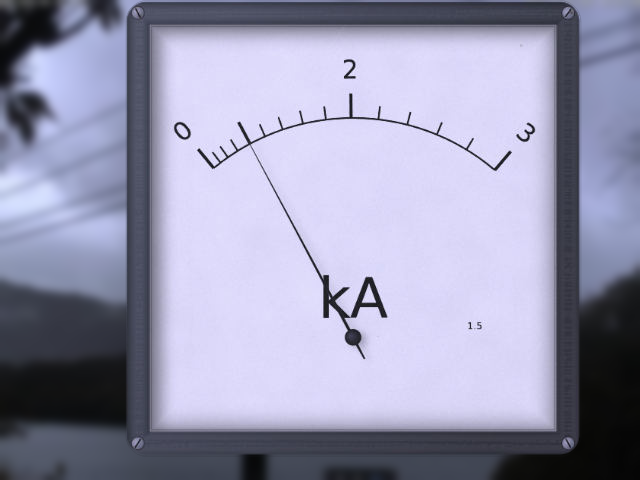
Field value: 1,kA
